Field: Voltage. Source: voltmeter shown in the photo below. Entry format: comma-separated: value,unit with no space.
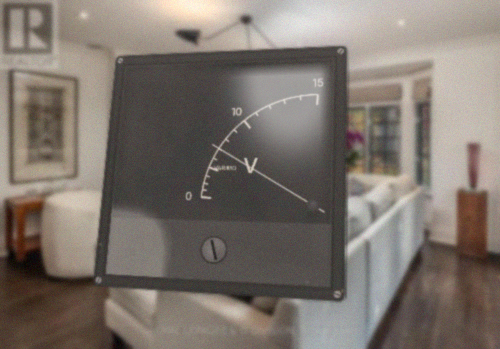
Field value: 7,V
